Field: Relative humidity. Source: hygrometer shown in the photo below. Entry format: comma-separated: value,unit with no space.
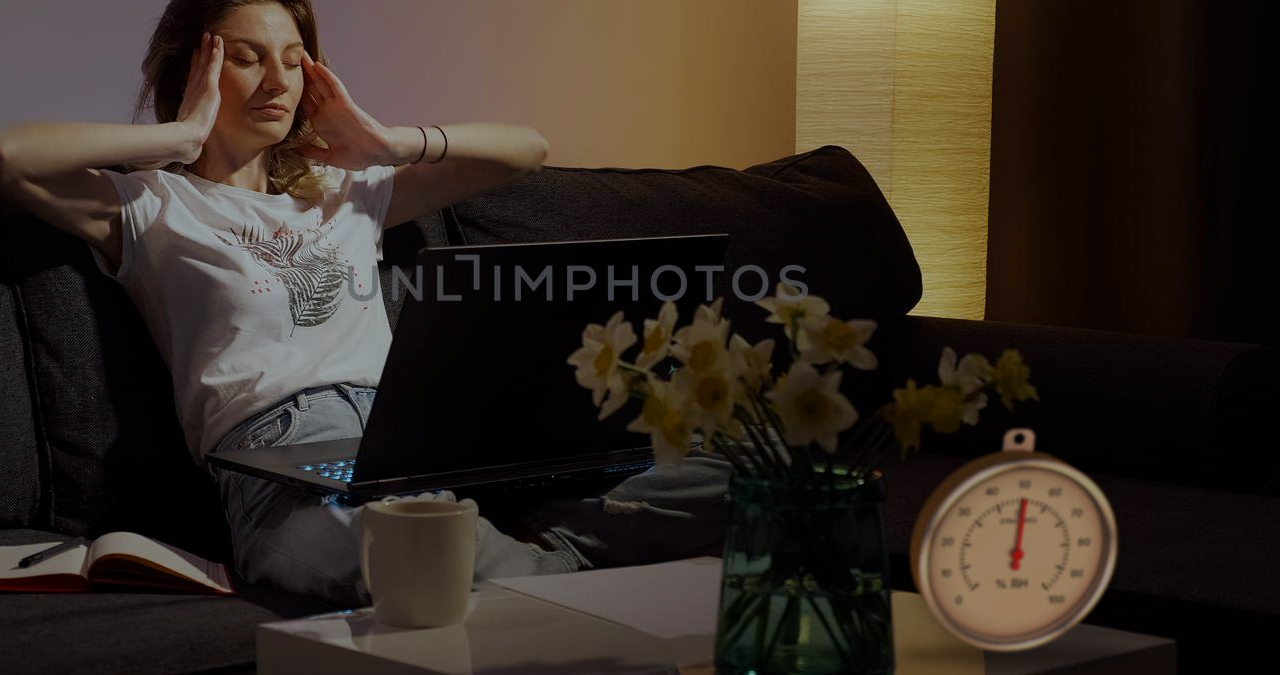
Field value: 50,%
